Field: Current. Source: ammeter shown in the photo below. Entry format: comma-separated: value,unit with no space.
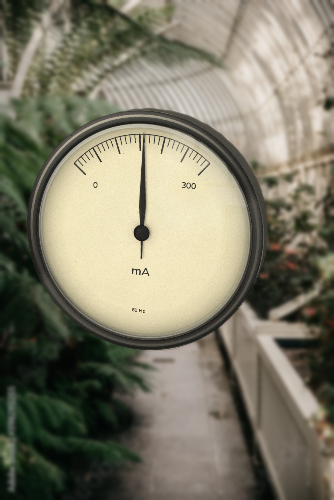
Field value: 160,mA
